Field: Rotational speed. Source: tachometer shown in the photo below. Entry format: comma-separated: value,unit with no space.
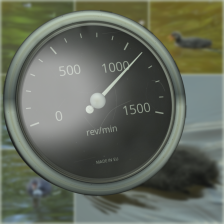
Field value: 1100,rpm
